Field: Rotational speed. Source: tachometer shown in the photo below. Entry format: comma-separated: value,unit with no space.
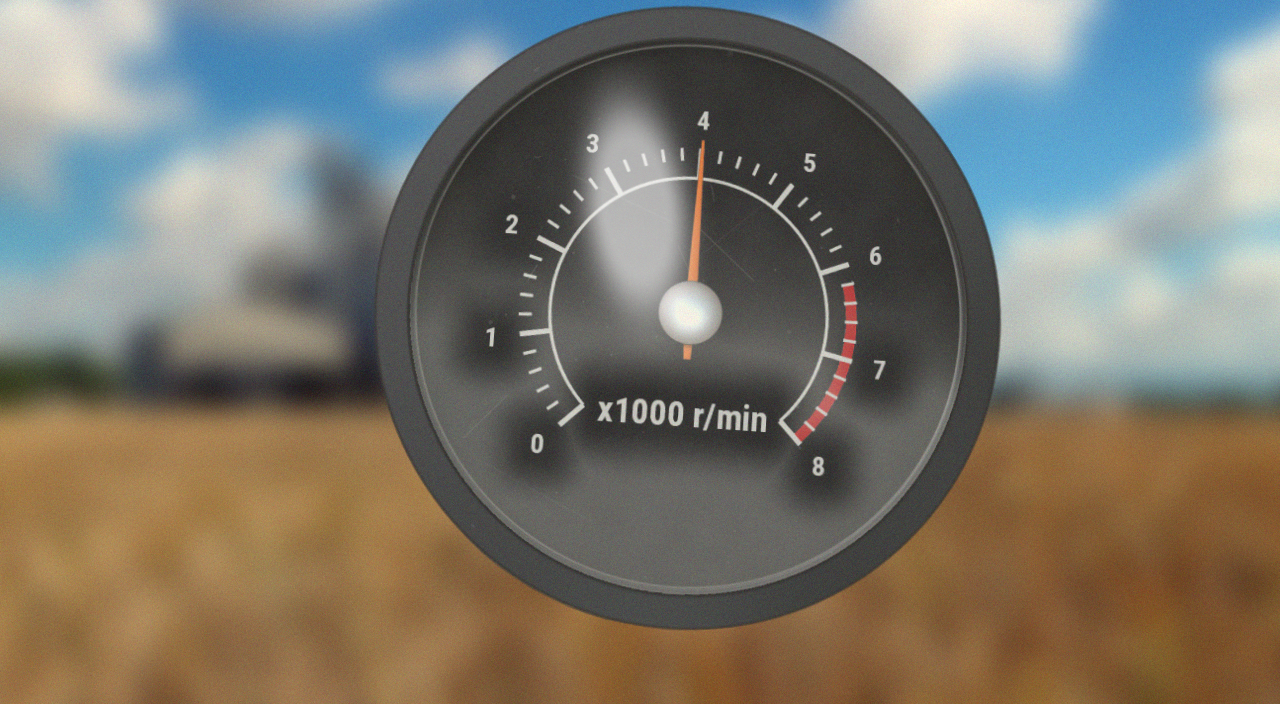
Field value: 4000,rpm
